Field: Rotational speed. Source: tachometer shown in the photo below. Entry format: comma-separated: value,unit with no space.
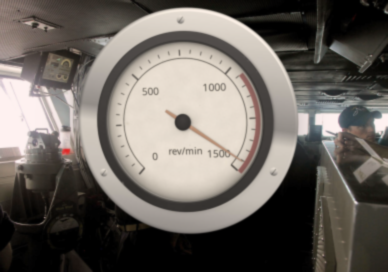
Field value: 1450,rpm
